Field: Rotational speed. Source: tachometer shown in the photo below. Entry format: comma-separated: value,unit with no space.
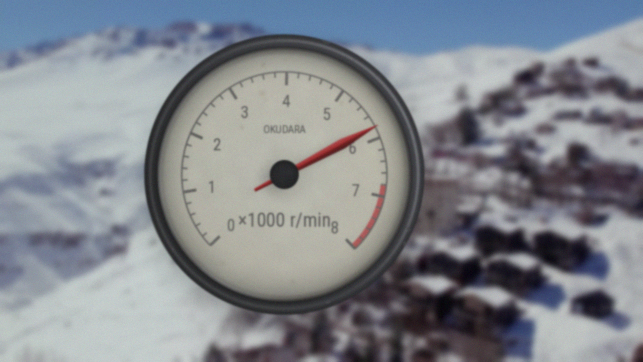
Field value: 5800,rpm
